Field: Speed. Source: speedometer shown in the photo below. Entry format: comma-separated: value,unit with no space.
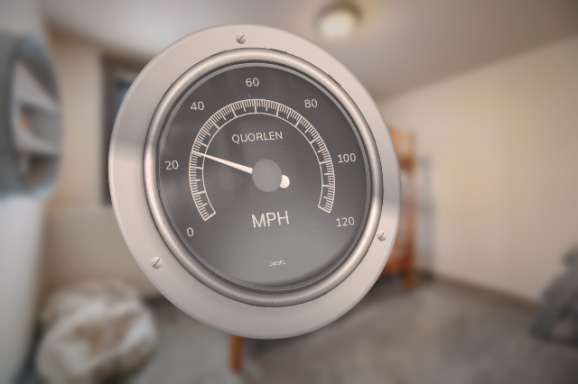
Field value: 25,mph
